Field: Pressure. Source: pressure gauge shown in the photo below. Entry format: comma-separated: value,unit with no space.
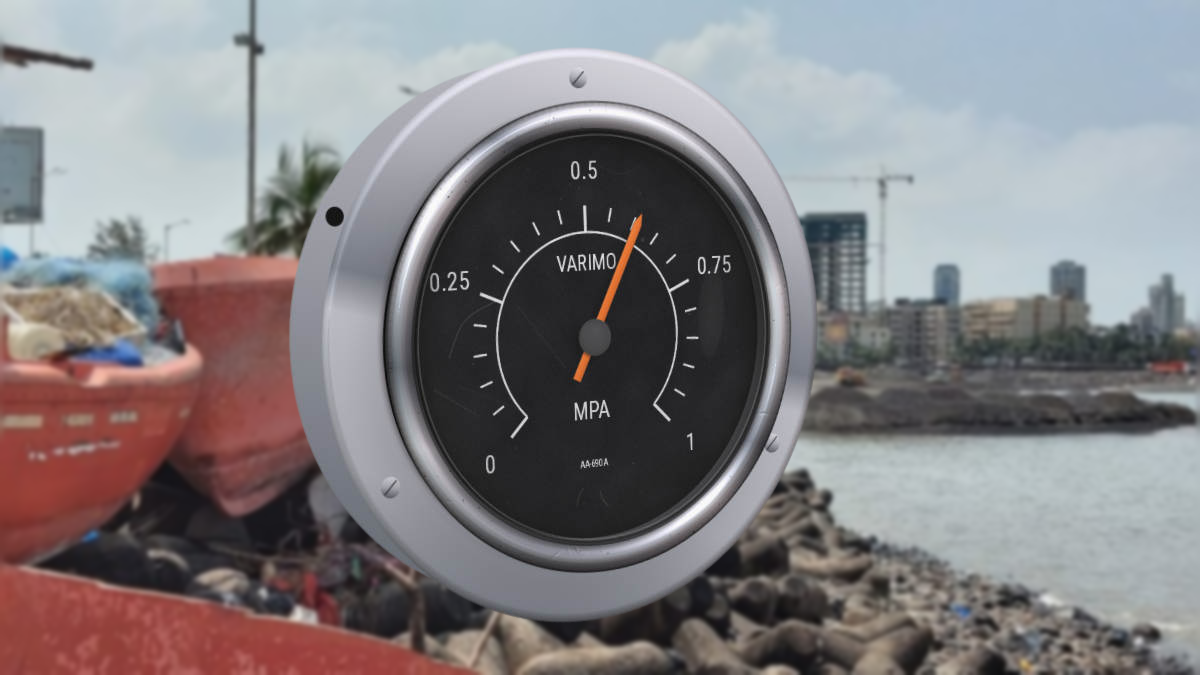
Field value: 0.6,MPa
